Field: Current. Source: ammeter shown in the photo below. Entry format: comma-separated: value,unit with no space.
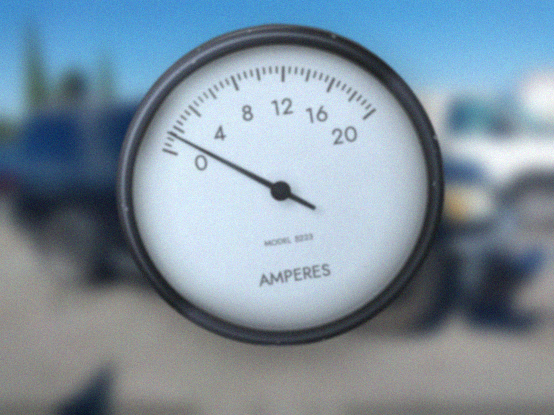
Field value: 1.5,A
